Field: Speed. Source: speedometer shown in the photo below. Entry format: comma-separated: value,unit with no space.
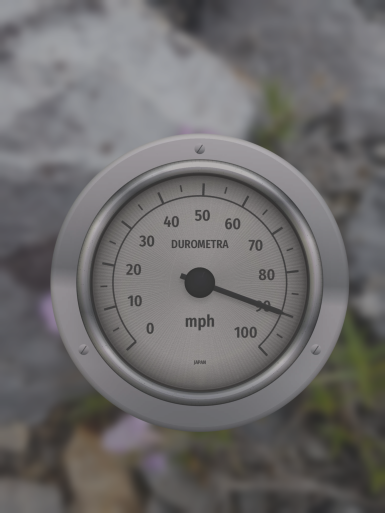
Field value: 90,mph
